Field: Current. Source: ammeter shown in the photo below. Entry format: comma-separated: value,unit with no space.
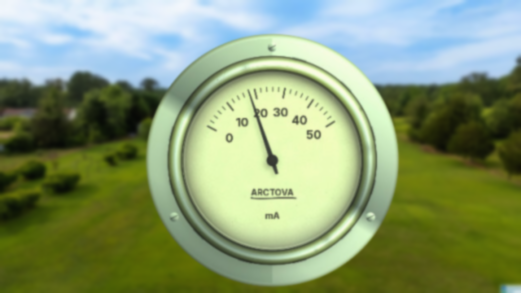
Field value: 18,mA
